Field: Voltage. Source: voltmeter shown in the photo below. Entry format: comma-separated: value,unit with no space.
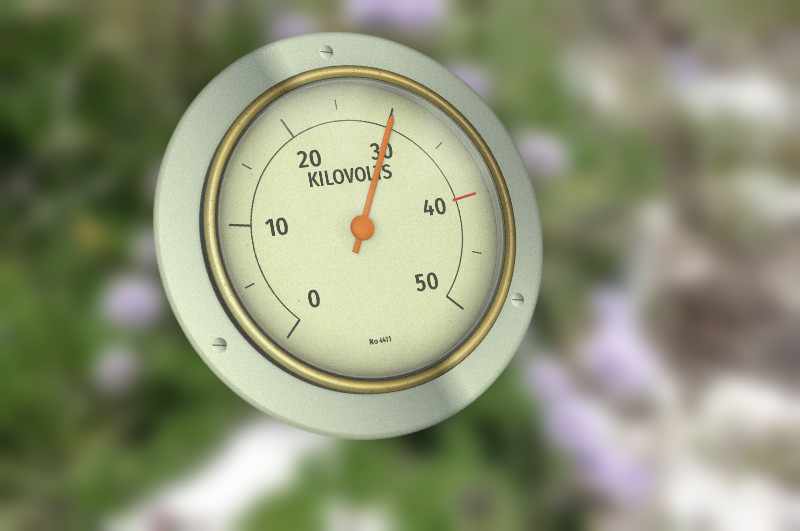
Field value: 30,kV
